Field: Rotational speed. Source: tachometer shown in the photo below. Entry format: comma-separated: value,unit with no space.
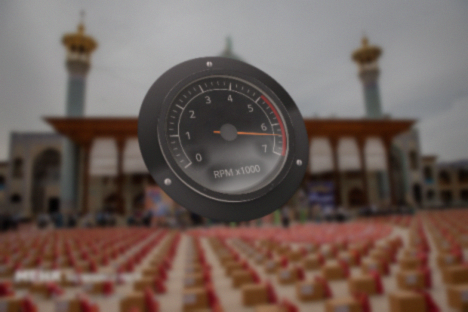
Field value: 6400,rpm
